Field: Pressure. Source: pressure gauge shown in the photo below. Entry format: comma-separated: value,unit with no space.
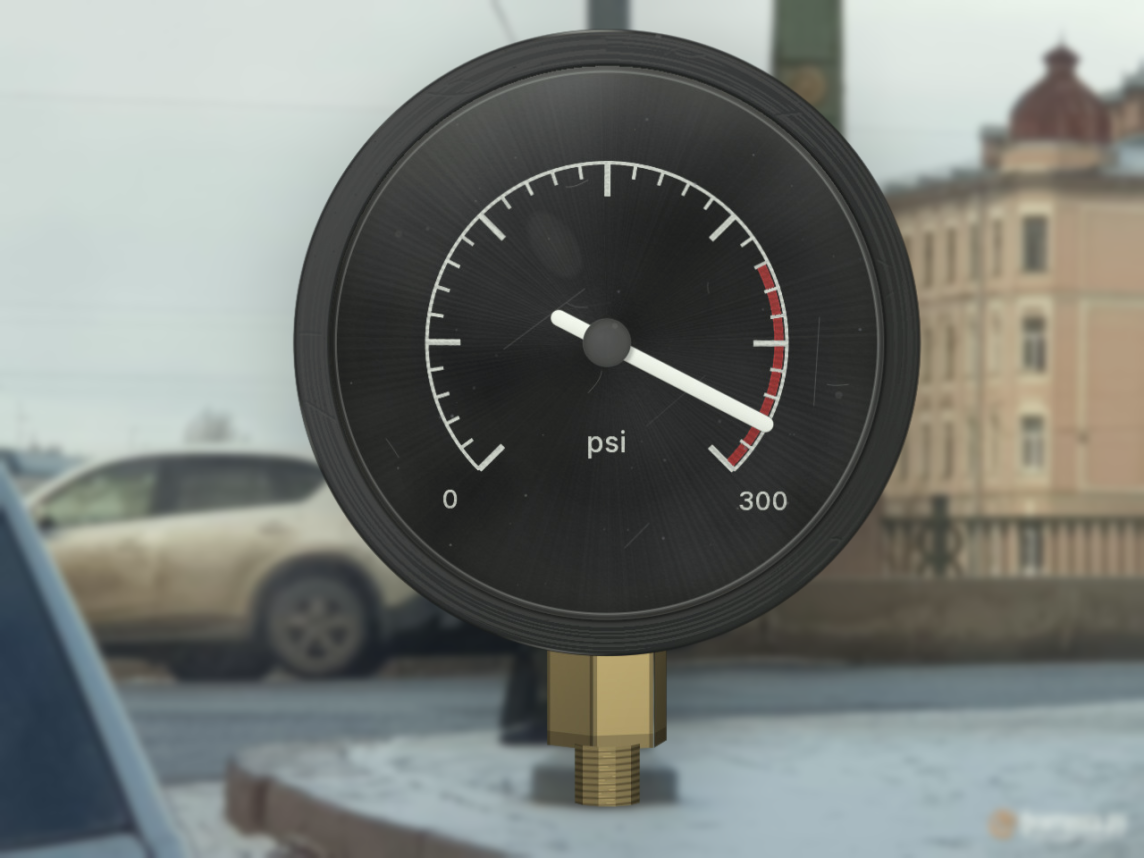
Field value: 280,psi
